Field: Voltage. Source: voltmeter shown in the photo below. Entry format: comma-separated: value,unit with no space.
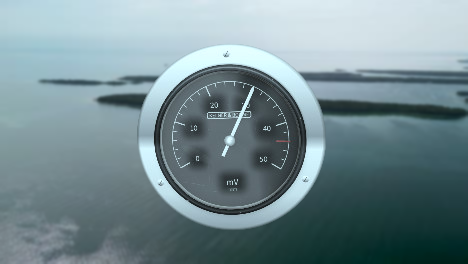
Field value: 30,mV
